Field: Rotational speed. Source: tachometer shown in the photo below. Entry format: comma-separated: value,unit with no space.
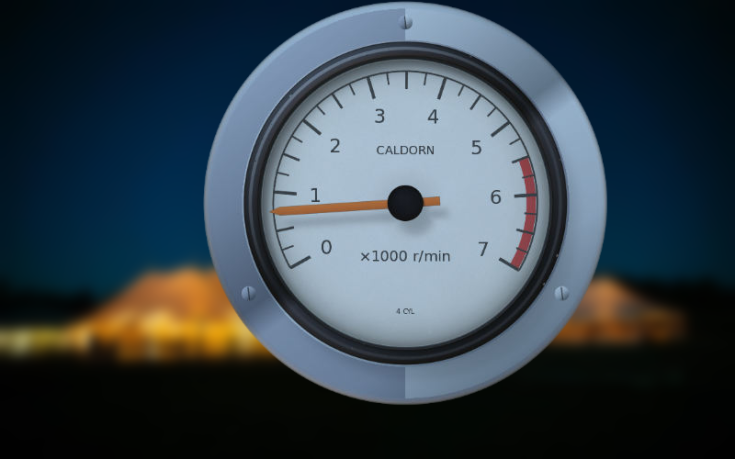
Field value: 750,rpm
